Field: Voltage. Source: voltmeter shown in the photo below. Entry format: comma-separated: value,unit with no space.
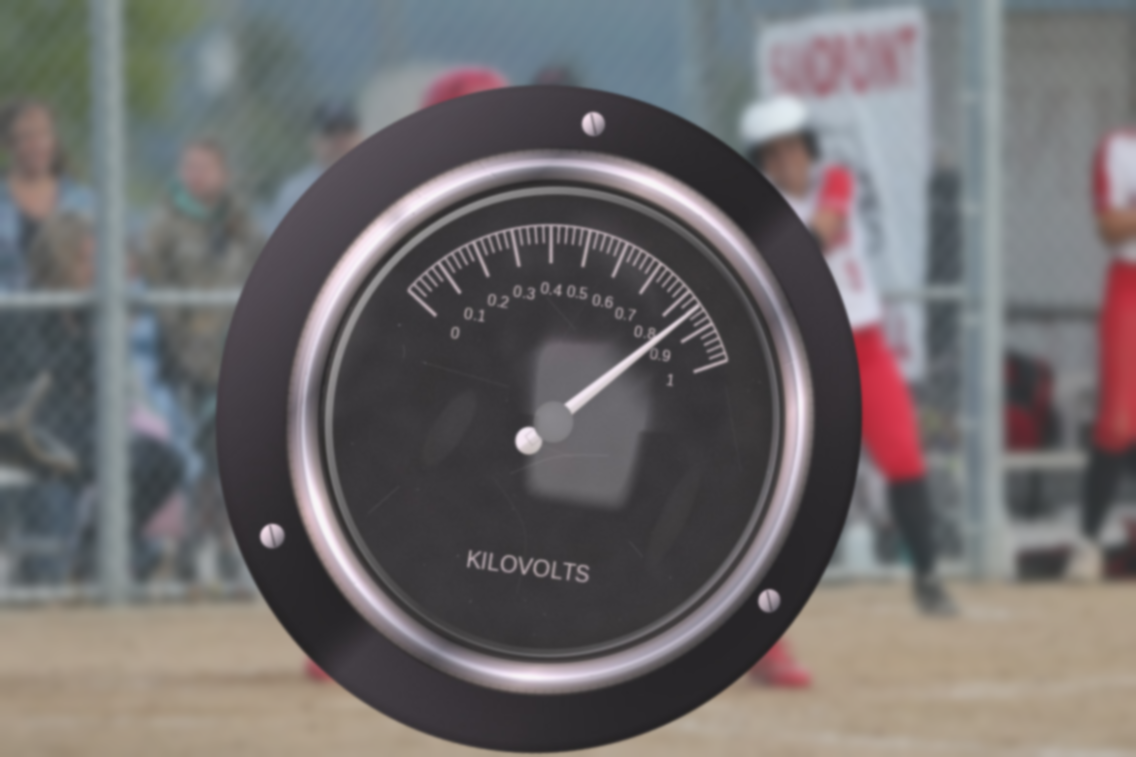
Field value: 0.84,kV
